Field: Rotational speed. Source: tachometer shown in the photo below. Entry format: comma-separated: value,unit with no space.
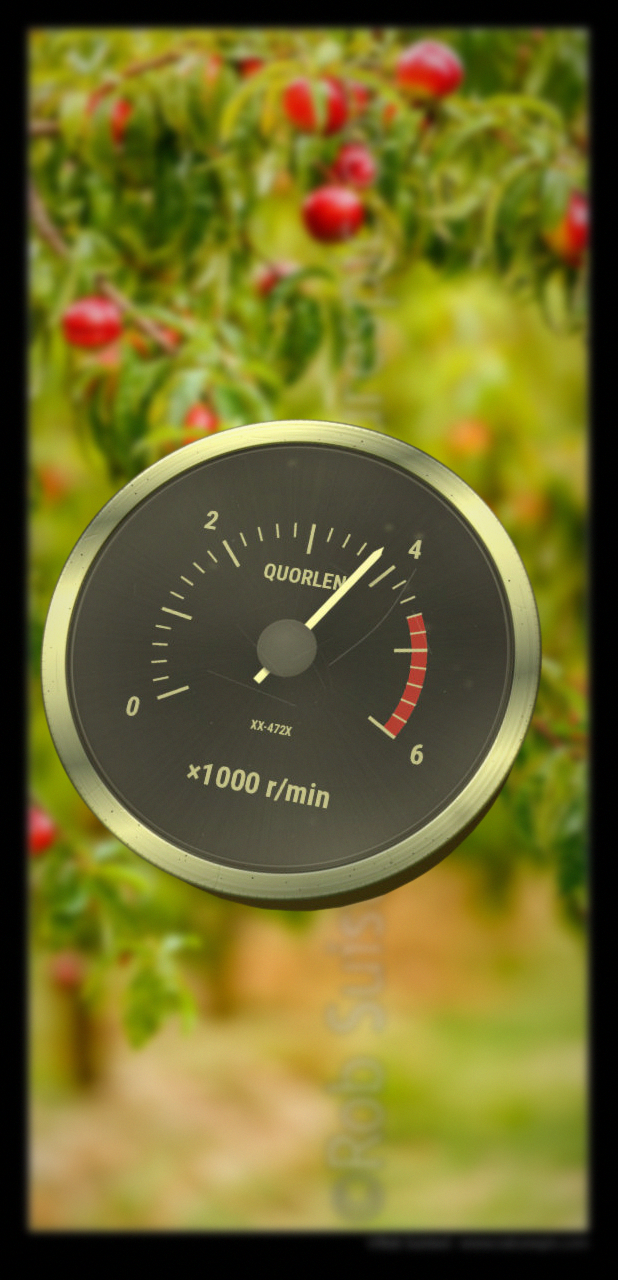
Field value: 3800,rpm
